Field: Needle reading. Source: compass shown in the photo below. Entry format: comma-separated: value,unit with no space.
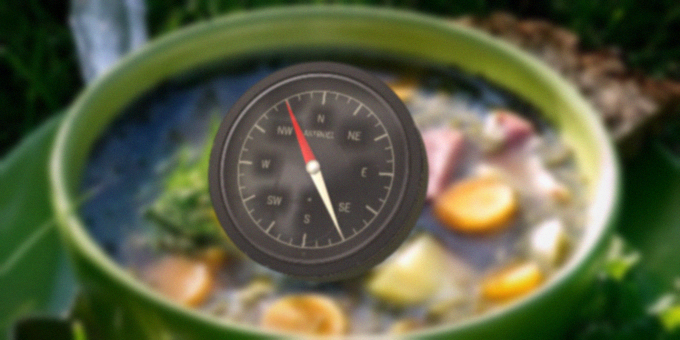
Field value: 330,°
